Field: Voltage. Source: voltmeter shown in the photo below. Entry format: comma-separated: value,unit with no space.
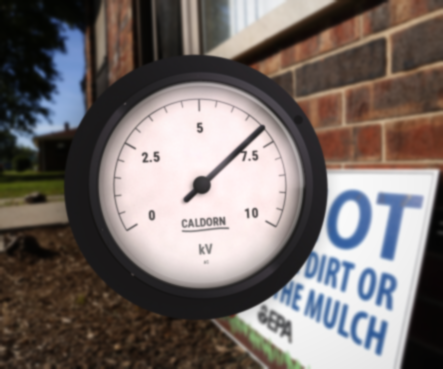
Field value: 7,kV
